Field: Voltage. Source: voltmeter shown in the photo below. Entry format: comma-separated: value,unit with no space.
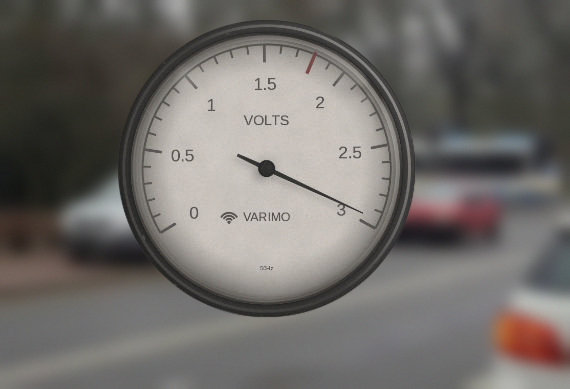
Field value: 2.95,V
